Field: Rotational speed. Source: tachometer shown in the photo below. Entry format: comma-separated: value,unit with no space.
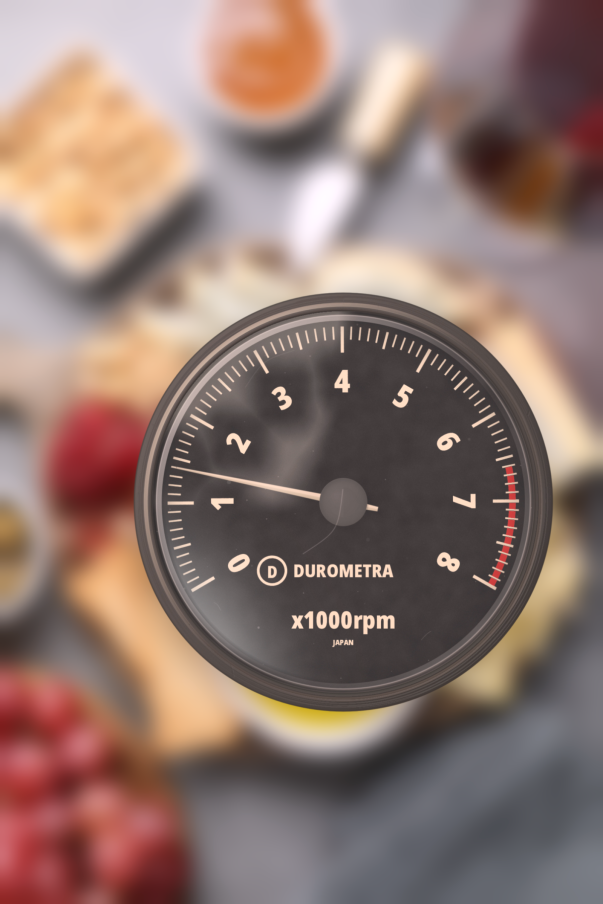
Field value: 1400,rpm
